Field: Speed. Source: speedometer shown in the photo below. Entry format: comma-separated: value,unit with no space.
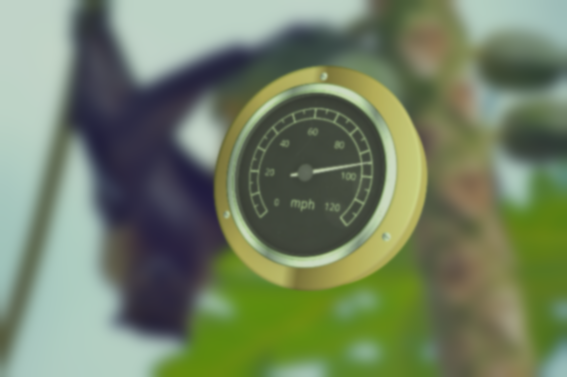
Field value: 95,mph
